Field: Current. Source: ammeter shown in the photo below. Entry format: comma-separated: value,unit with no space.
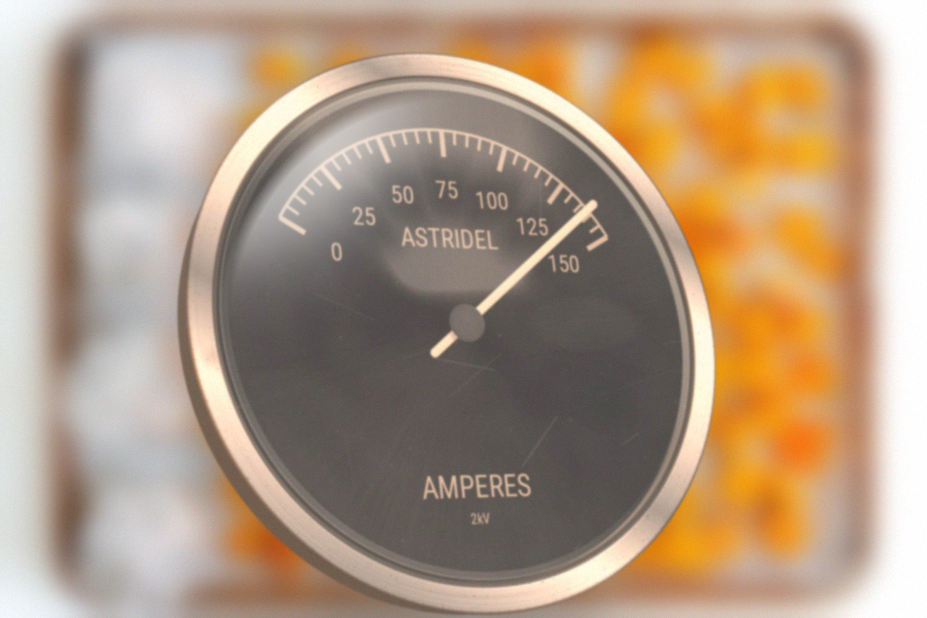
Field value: 137.5,A
